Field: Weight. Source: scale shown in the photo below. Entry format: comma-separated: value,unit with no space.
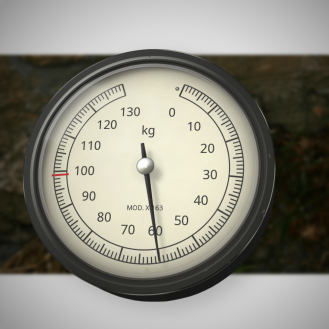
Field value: 60,kg
